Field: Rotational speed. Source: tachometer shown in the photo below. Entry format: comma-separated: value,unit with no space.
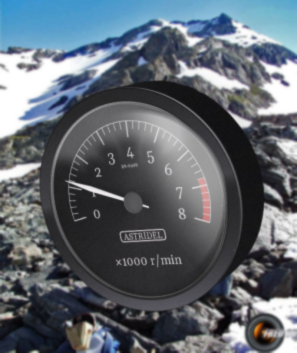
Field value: 1200,rpm
